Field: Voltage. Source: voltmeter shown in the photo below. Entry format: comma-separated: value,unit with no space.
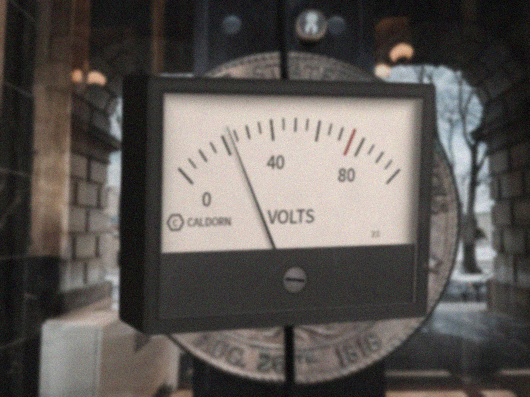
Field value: 22.5,V
